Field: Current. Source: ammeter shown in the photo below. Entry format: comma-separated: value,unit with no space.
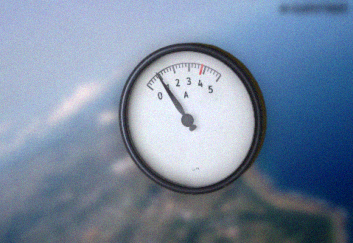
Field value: 1,A
